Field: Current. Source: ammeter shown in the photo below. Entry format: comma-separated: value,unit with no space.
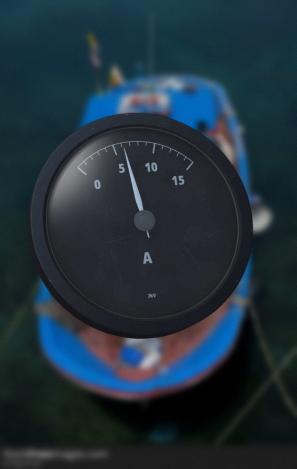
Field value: 6,A
